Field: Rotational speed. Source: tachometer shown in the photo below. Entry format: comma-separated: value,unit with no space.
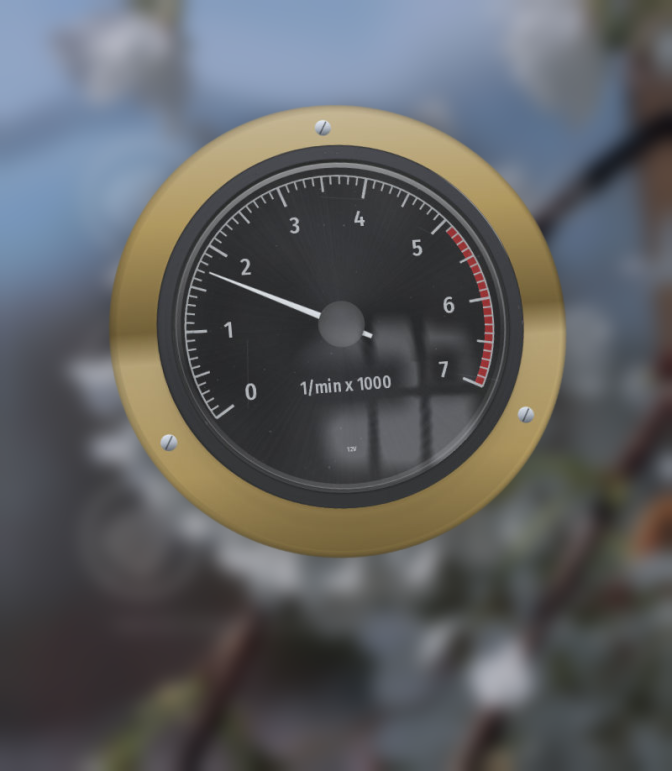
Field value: 1700,rpm
